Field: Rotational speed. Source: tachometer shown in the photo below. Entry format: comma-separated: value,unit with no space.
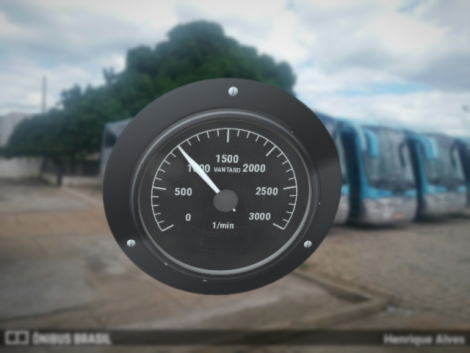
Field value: 1000,rpm
